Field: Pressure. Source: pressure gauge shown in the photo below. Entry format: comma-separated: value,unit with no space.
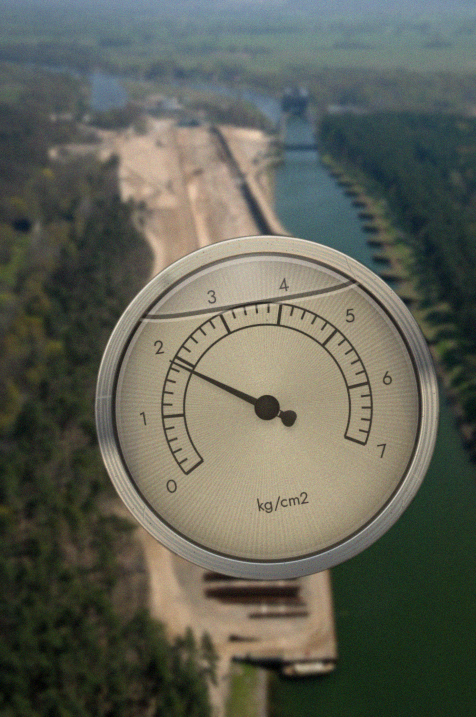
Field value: 1.9,kg/cm²
